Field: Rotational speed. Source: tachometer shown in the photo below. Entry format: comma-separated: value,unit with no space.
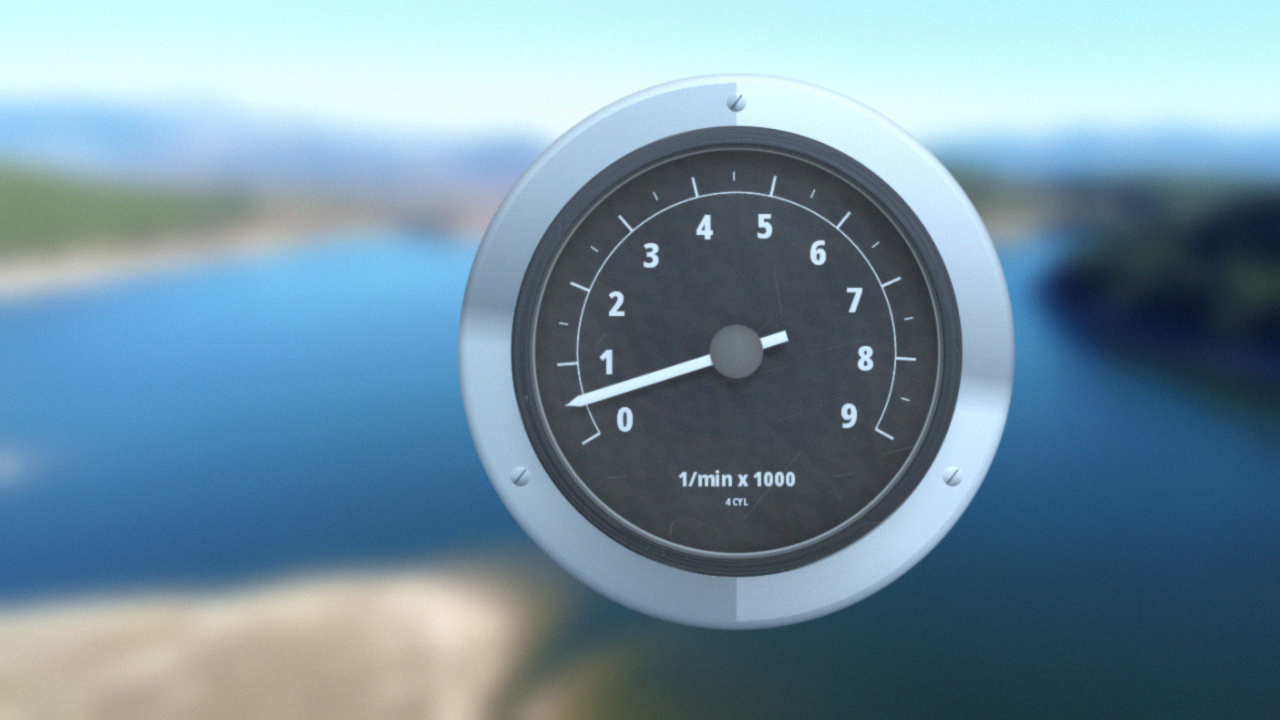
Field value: 500,rpm
